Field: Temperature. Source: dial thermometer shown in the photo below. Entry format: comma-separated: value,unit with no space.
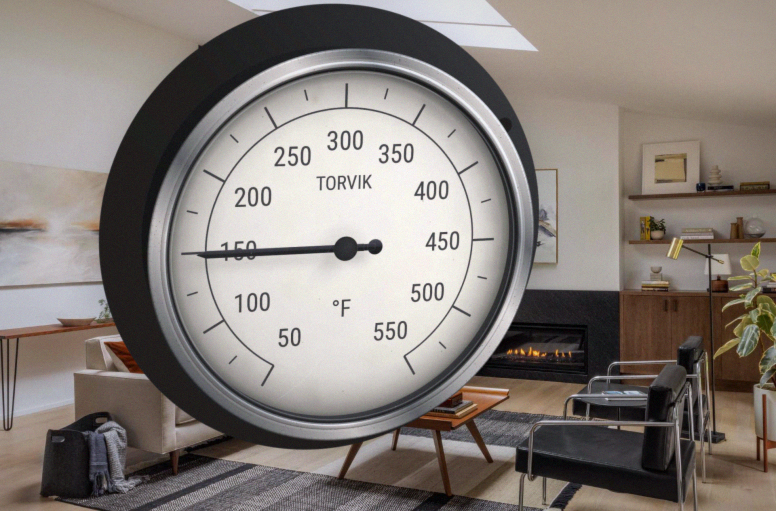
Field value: 150,°F
